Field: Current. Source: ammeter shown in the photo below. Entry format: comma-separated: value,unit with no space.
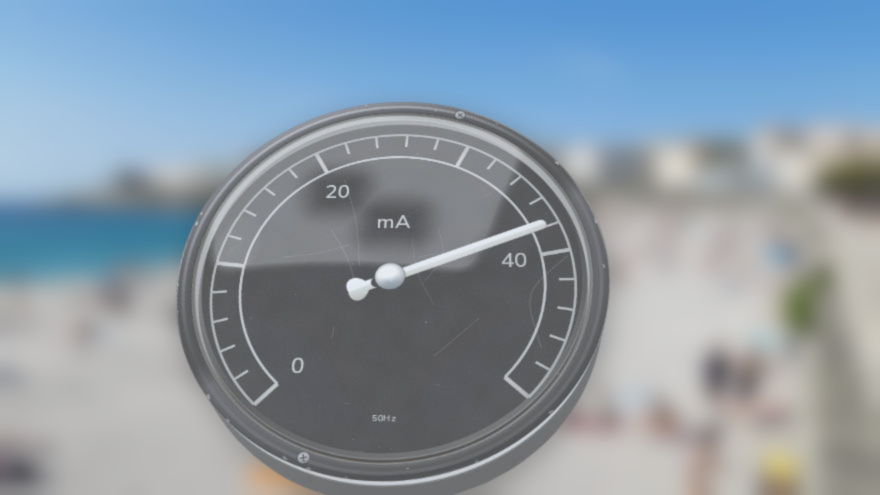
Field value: 38,mA
